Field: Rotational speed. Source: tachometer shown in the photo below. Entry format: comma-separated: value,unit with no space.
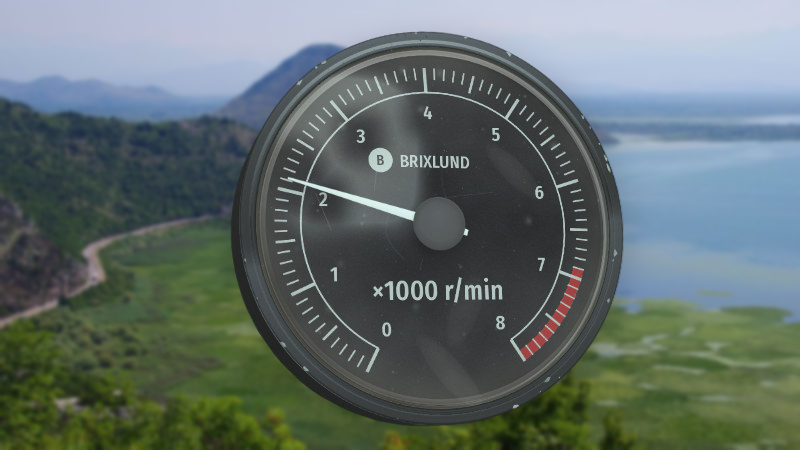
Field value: 2100,rpm
